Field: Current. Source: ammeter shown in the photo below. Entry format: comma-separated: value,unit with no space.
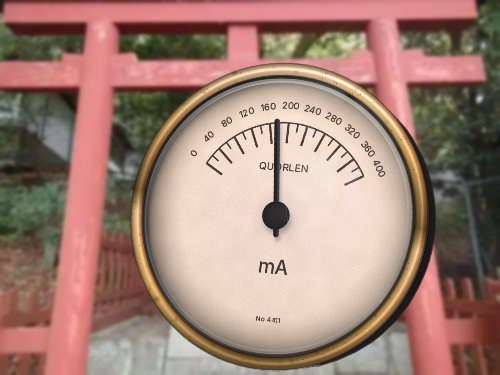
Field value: 180,mA
